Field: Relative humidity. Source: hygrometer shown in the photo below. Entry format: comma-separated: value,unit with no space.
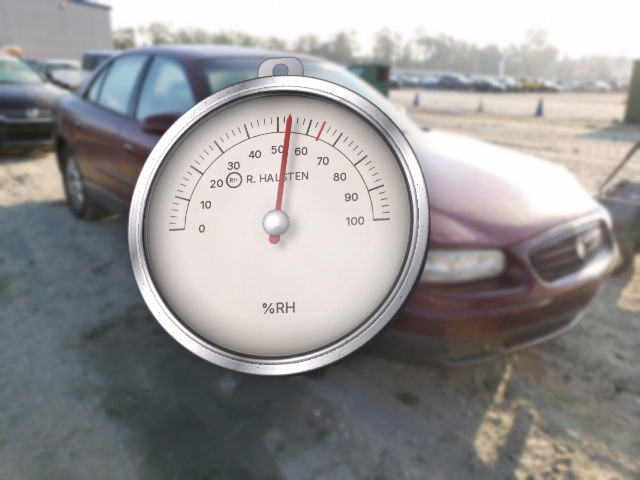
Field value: 54,%
